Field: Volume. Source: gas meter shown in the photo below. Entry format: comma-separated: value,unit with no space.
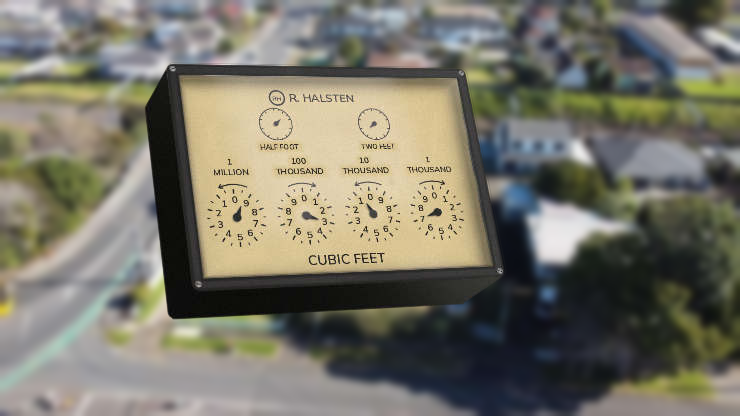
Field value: 930700,ft³
